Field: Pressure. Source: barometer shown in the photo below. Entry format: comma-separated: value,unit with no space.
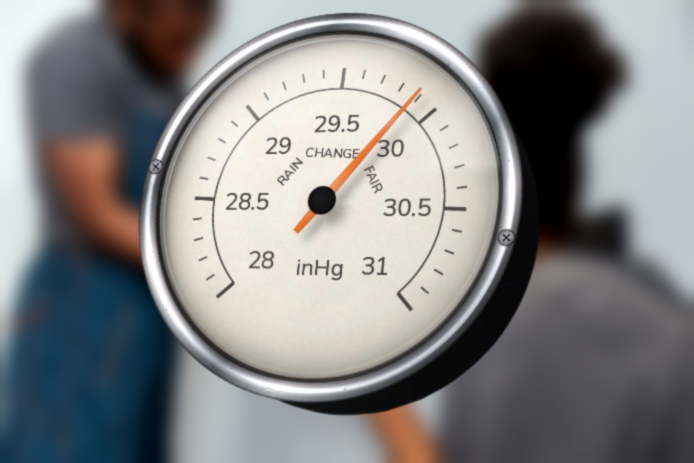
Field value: 29.9,inHg
